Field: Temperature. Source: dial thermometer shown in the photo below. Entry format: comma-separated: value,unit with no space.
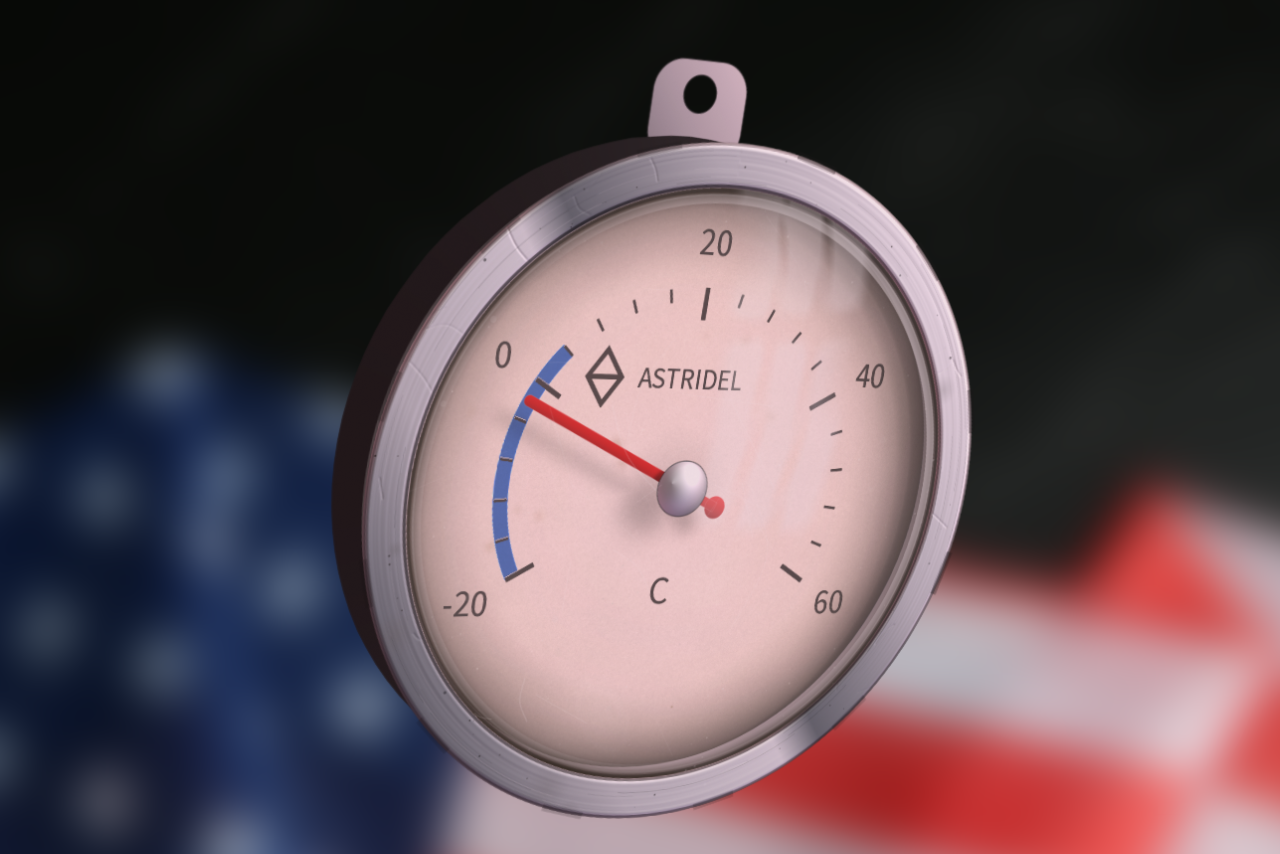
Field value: -2,°C
